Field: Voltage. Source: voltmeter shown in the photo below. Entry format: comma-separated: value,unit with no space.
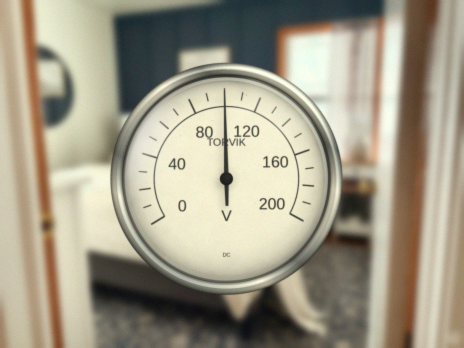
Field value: 100,V
